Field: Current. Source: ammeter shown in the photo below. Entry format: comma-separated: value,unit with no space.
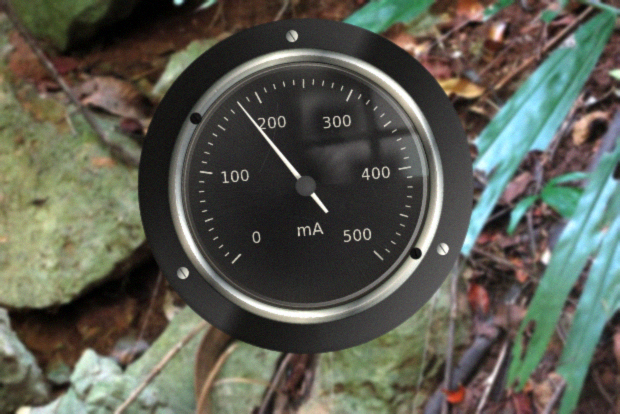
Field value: 180,mA
